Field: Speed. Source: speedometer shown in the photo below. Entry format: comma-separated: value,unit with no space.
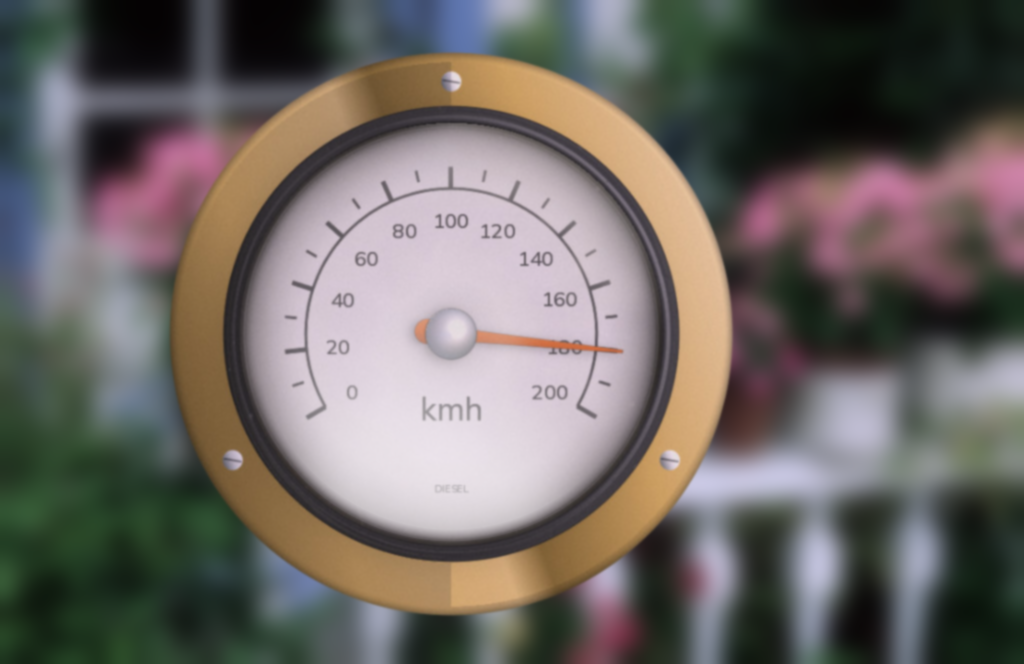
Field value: 180,km/h
